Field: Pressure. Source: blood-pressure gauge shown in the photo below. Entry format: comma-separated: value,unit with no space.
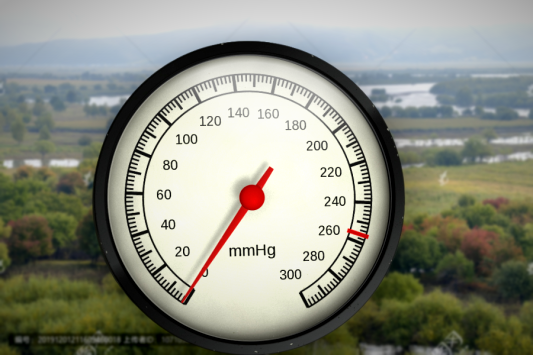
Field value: 2,mmHg
